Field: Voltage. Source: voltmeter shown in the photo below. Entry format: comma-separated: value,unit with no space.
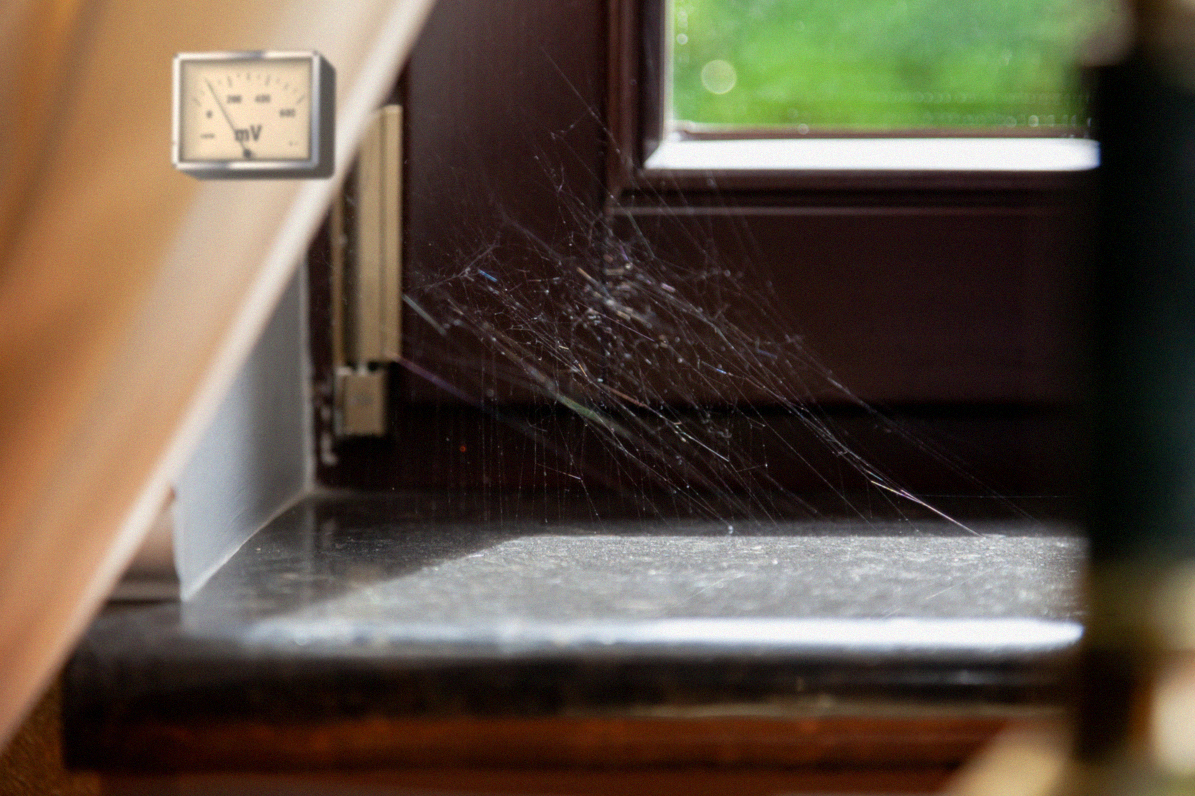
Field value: 100,mV
